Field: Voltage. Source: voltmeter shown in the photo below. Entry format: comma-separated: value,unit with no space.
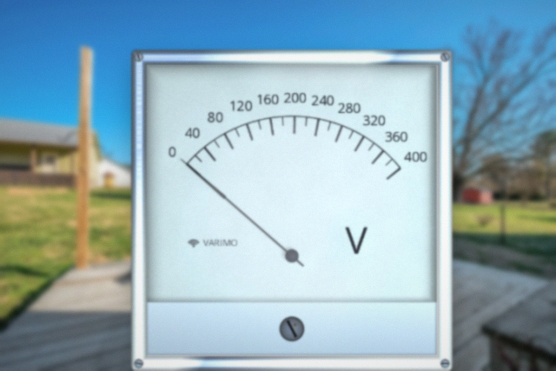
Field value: 0,V
